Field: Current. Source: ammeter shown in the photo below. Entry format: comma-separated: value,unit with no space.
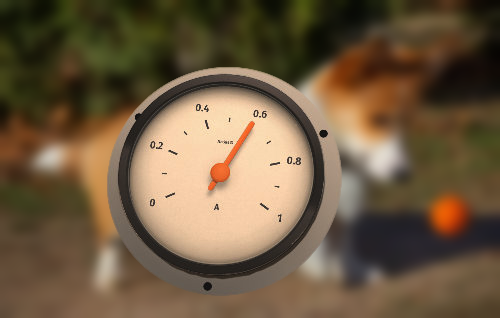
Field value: 0.6,A
